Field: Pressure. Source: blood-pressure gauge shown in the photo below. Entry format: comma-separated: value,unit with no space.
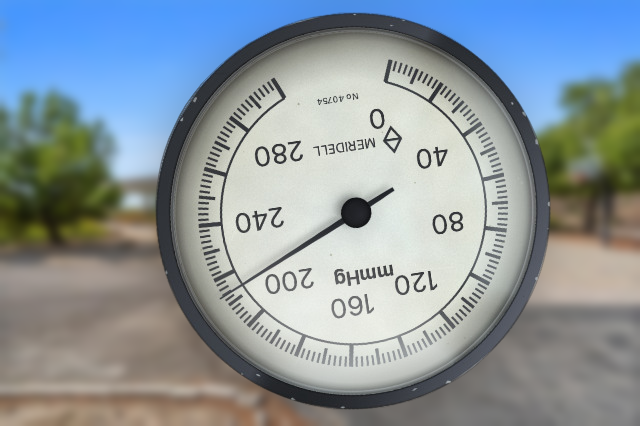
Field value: 214,mmHg
